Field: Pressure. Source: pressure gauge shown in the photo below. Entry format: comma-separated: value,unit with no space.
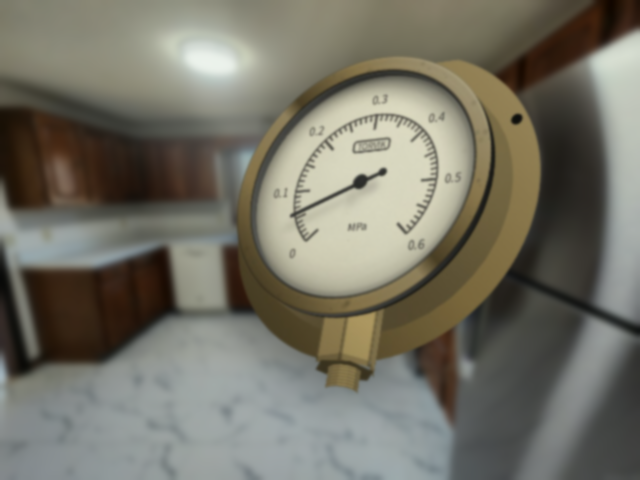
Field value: 0.05,MPa
